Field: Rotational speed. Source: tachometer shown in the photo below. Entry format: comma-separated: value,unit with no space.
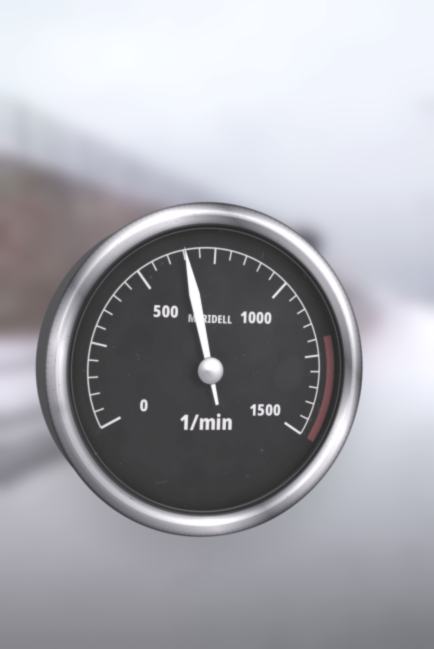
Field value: 650,rpm
